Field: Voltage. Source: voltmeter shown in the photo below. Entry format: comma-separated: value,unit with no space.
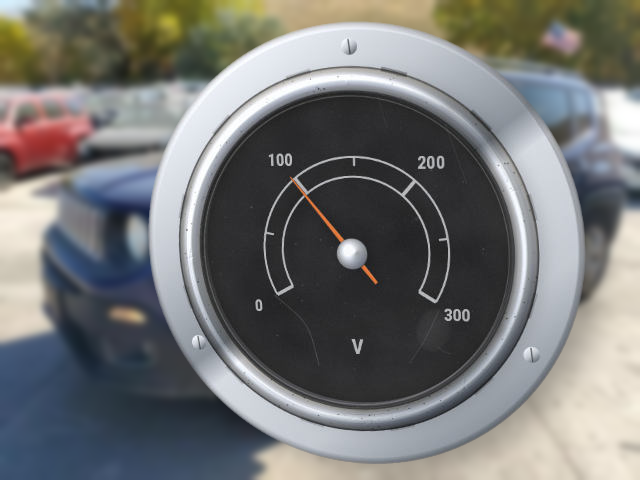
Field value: 100,V
